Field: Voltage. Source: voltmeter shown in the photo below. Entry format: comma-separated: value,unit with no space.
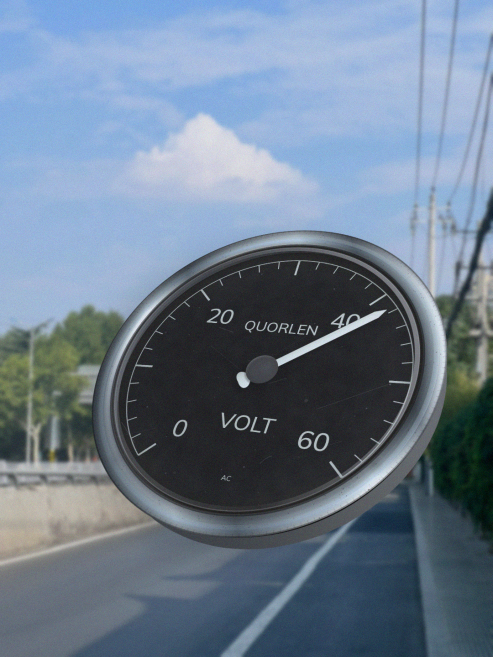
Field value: 42,V
